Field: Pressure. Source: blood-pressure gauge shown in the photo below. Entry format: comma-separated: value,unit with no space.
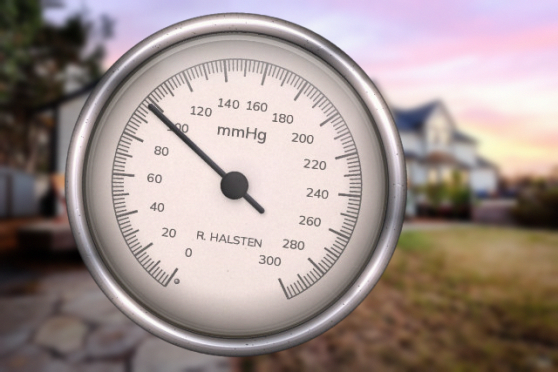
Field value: 98,mmHg
